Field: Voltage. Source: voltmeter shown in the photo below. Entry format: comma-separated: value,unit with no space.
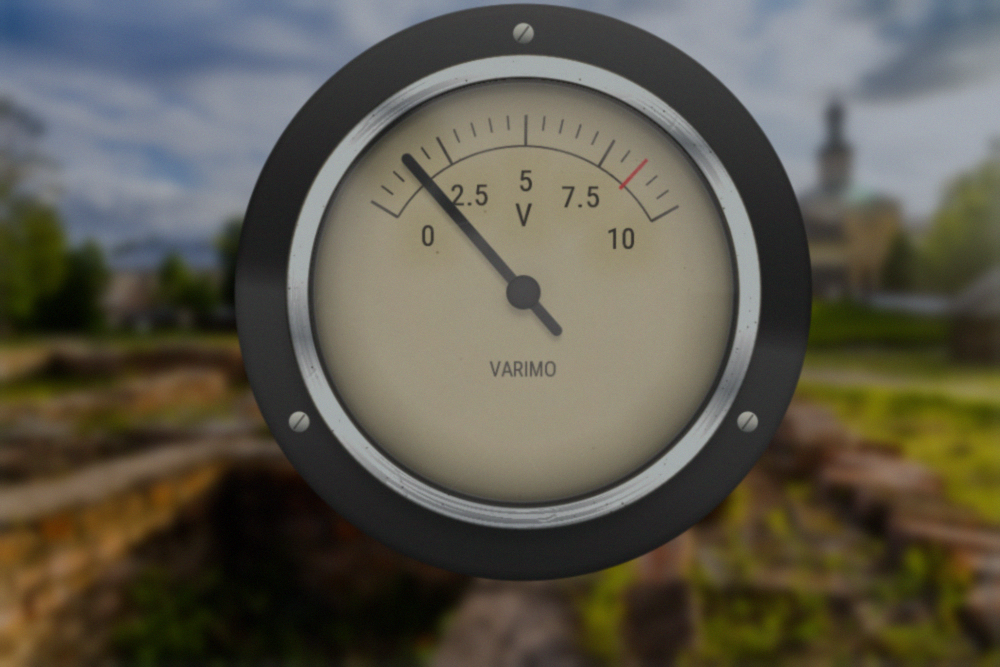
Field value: 1.5,V
